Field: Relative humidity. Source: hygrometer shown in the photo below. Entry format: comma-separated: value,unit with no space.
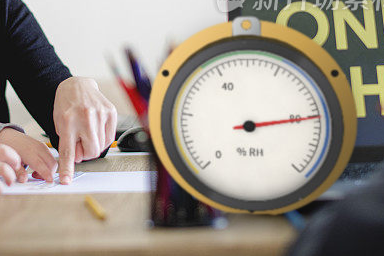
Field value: 80,%
